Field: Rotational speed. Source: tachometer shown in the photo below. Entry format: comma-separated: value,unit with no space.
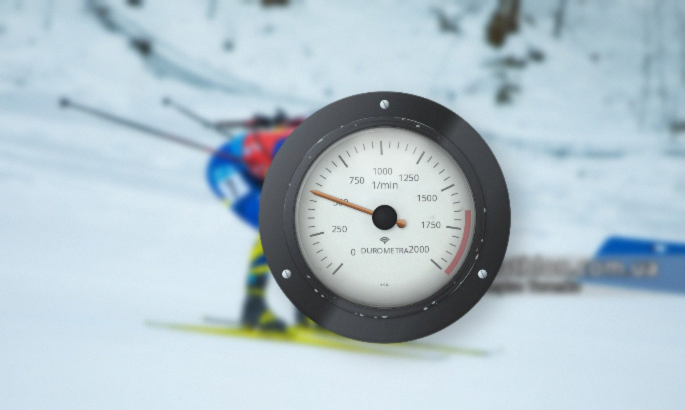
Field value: 500,rpm
